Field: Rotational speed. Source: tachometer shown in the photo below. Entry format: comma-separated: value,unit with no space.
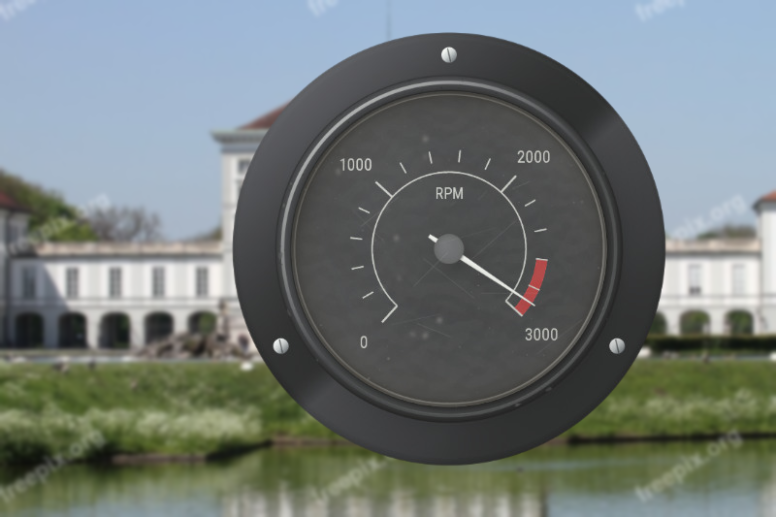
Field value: 2900,rpm
